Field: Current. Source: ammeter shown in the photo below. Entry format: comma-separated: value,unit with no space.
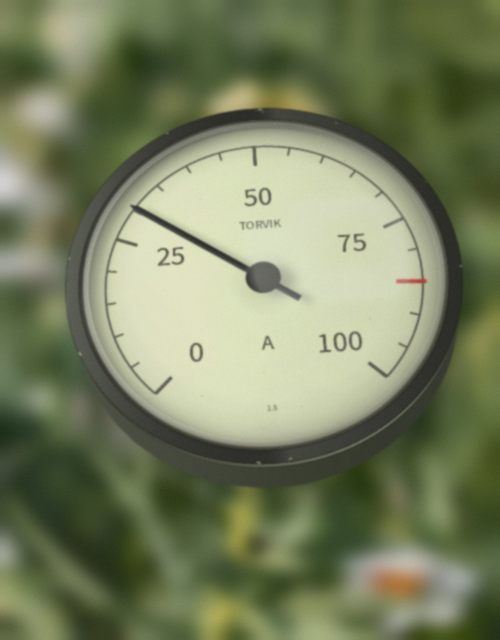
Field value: 30,A
